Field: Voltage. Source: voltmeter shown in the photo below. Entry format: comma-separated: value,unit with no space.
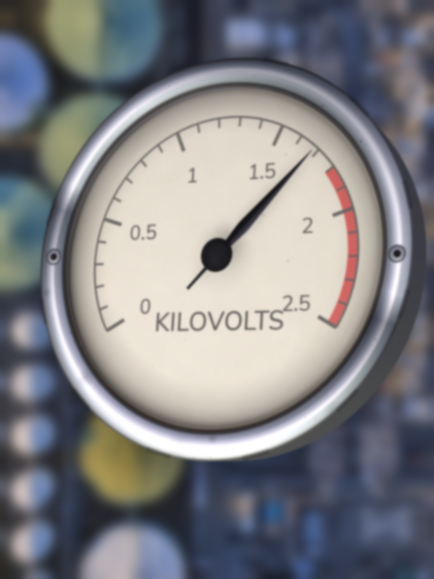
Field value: 1.7,kV
